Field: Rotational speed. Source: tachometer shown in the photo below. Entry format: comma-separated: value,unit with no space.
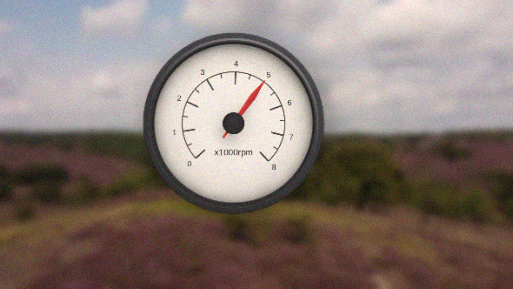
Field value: 5000,rpm
